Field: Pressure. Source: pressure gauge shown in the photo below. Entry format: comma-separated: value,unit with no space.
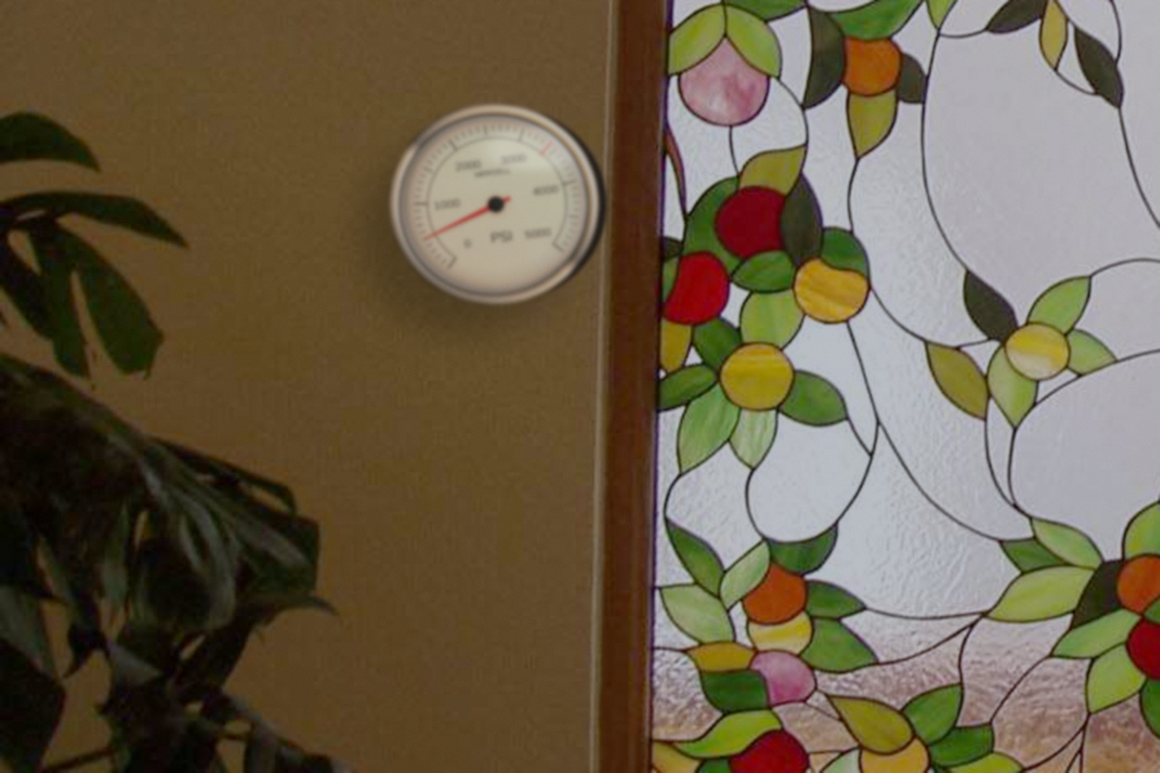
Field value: 500,psi
